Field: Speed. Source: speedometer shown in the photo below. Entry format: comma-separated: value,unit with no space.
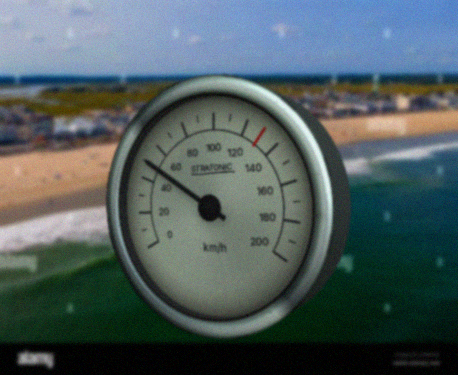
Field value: 50,km/h
